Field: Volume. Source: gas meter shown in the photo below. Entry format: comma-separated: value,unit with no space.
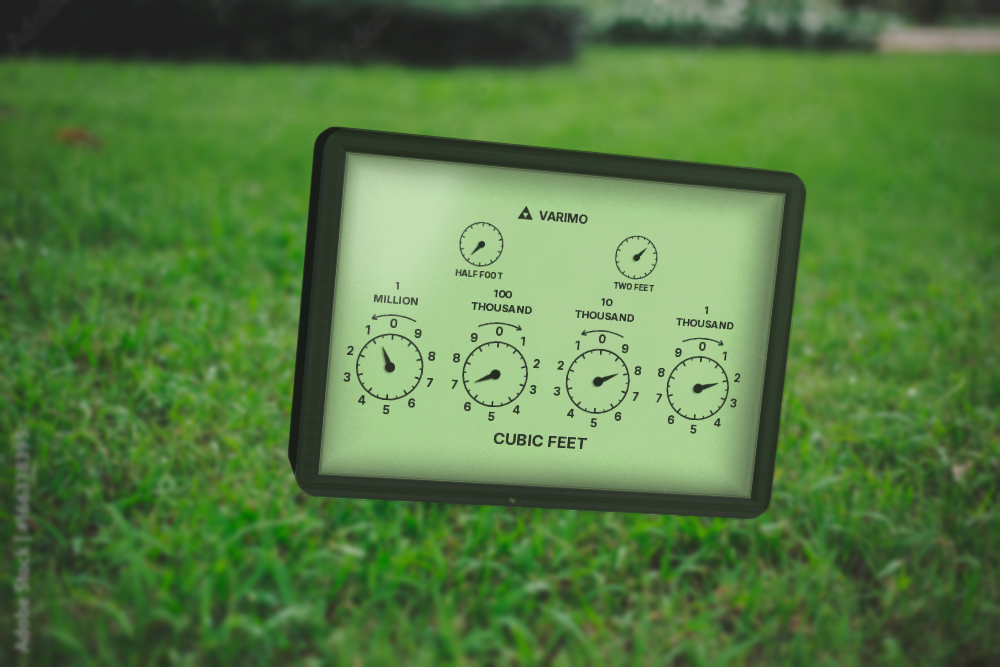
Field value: 68200,ft³
